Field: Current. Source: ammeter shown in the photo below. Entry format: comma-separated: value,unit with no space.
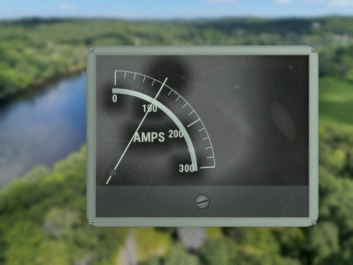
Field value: 100,A
